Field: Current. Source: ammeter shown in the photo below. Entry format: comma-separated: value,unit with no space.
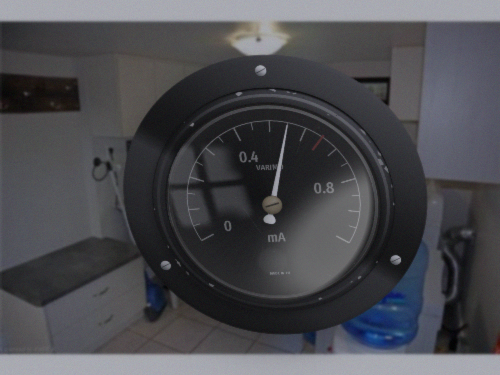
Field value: 0.55,mA
